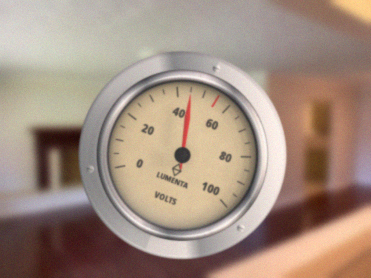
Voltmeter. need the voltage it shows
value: 45 V
